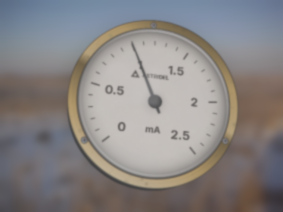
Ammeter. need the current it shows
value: 1 mA
